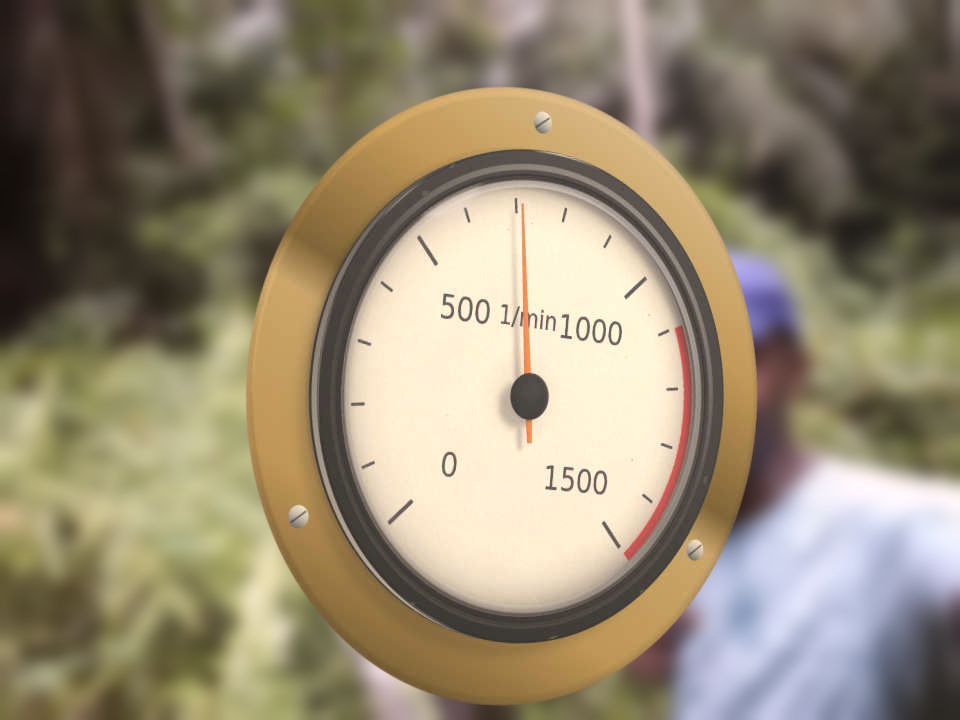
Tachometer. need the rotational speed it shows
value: 700 rpm
